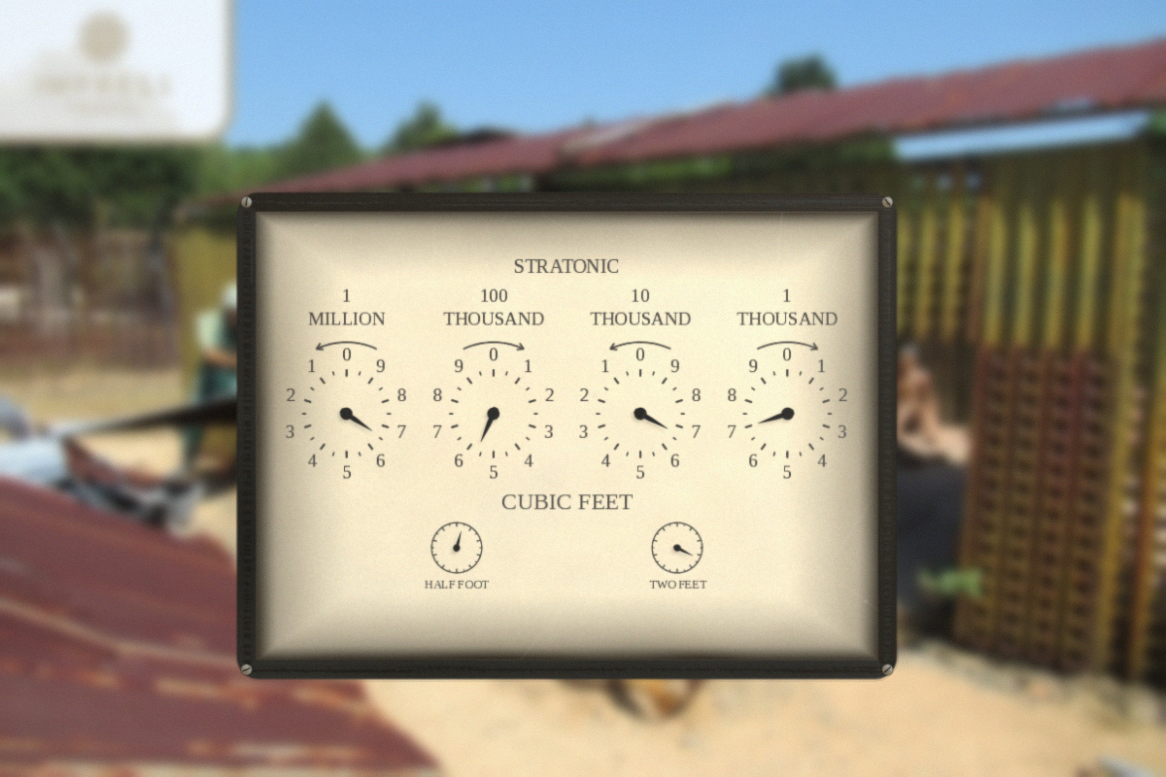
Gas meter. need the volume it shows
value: 656700 ft³
